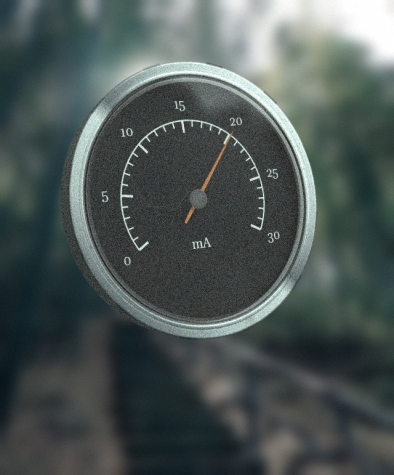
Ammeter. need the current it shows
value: 20 mA
